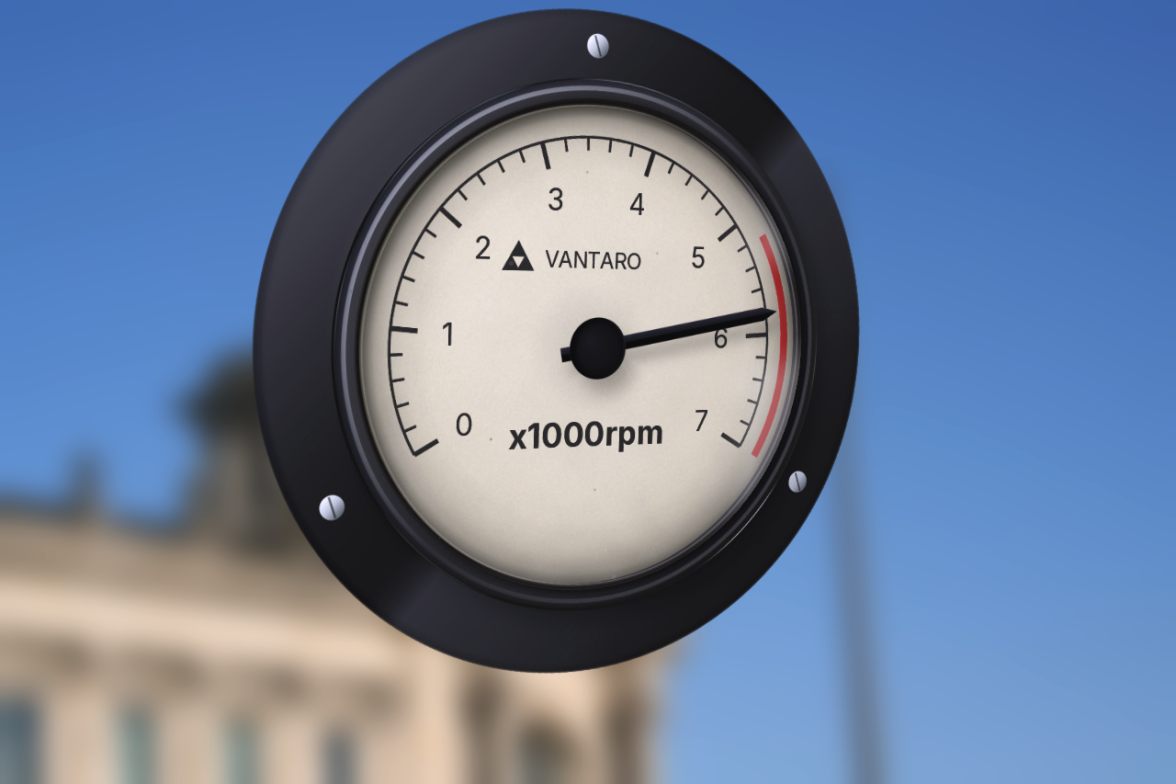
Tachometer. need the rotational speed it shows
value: 5800 rpm
